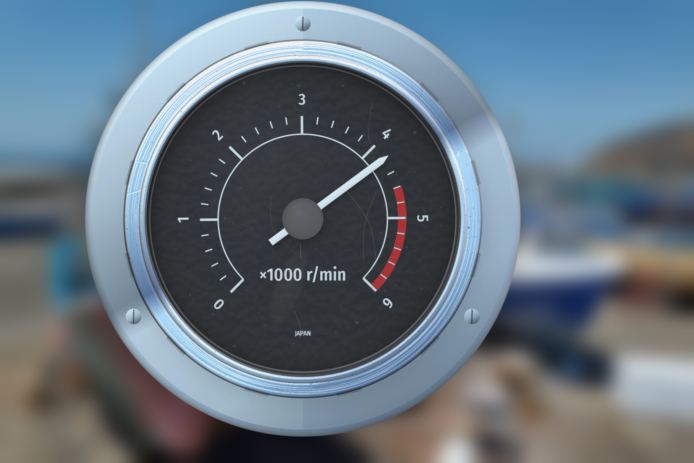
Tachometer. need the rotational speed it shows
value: 4200 rpm
